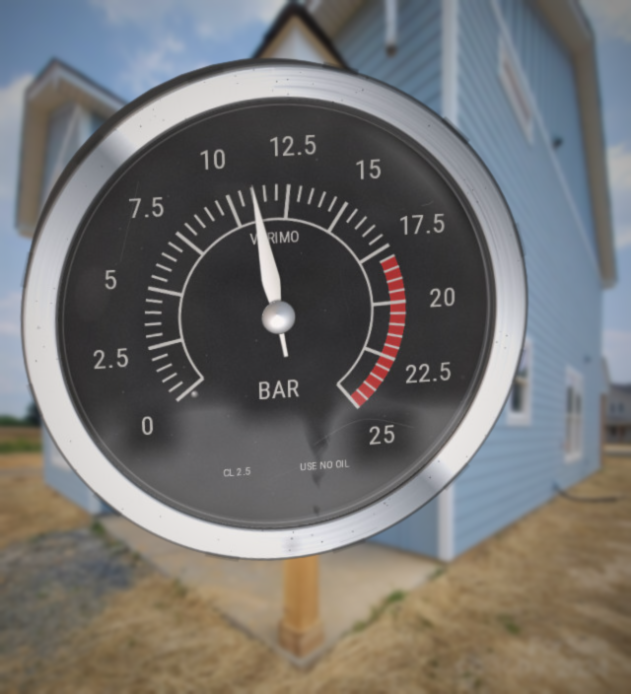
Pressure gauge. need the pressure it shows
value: 11 bar
